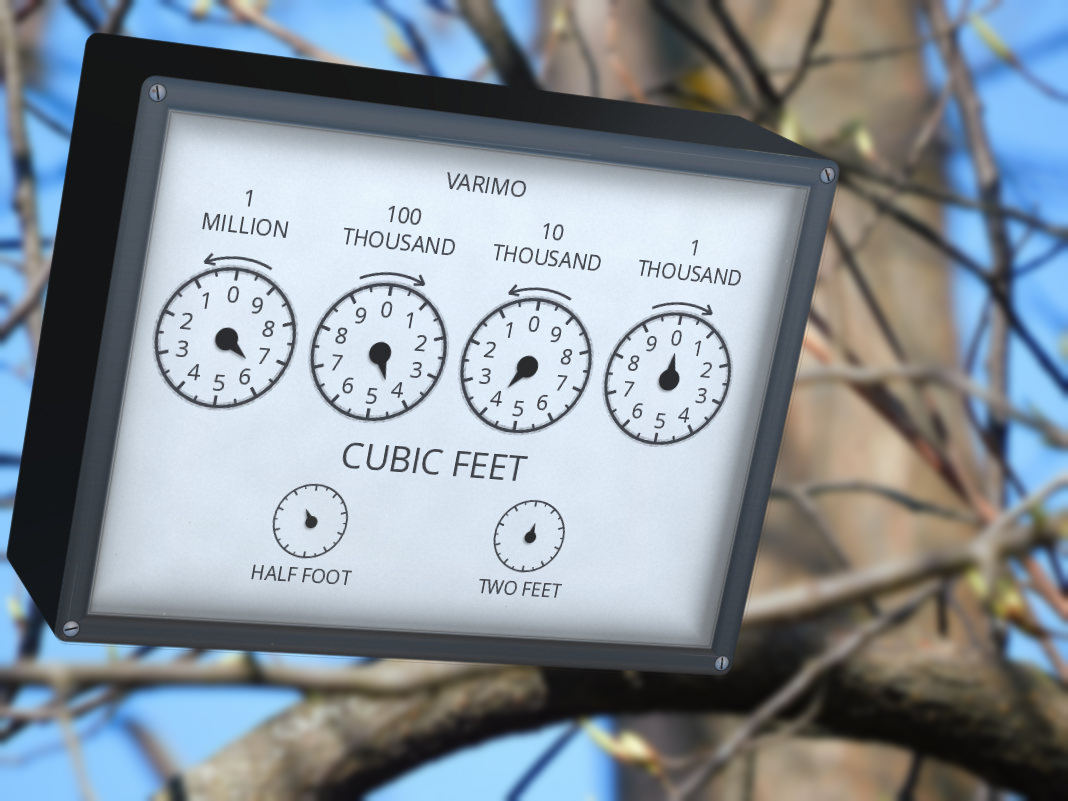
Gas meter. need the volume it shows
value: 644000 ft³
